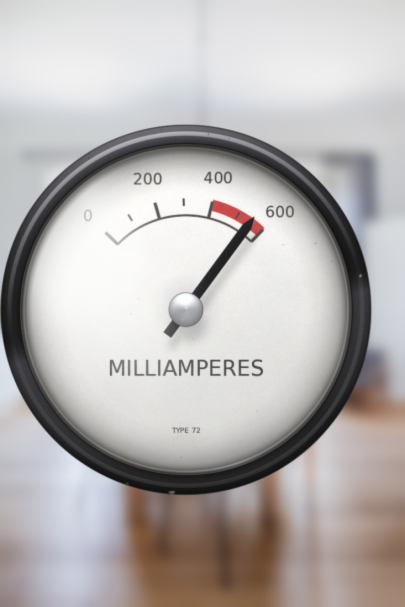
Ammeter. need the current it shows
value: 550 mA
